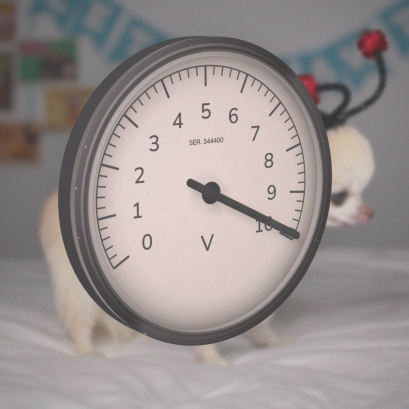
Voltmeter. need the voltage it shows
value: 9.9 V
